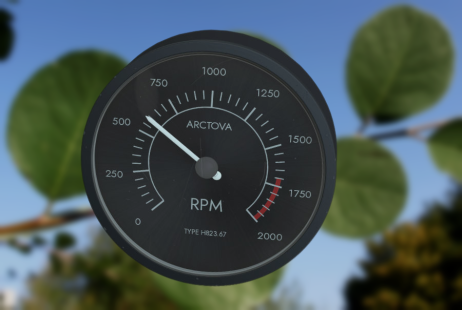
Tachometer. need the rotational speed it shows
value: 600 rpm
